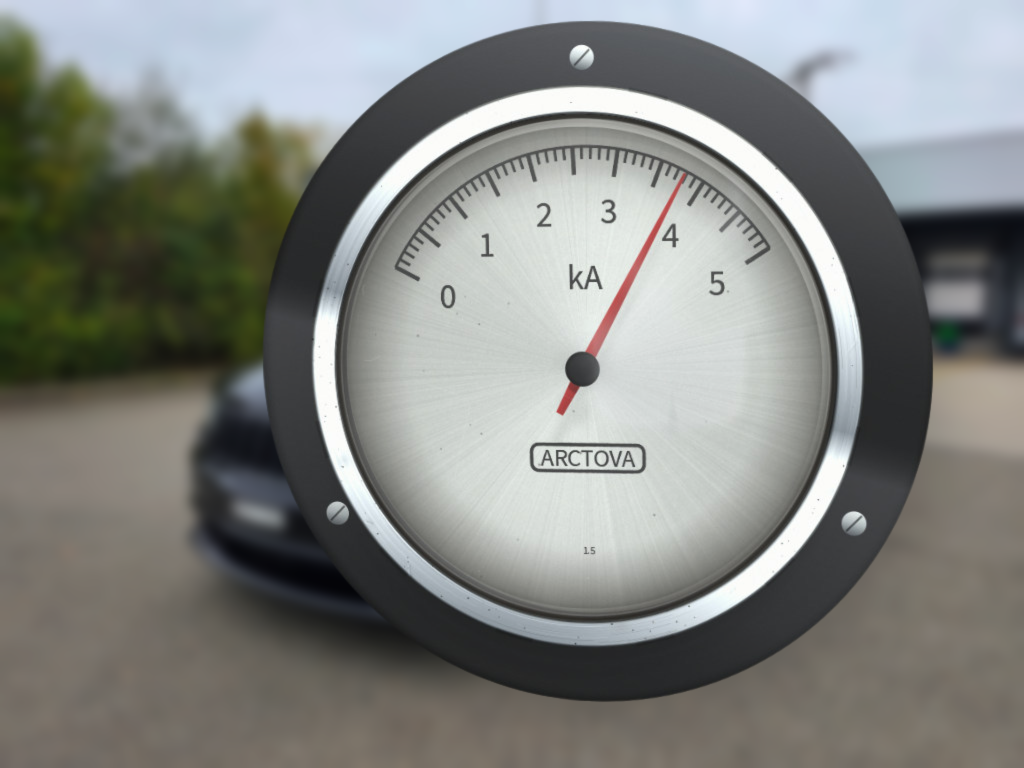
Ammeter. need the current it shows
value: 3.8 kA
